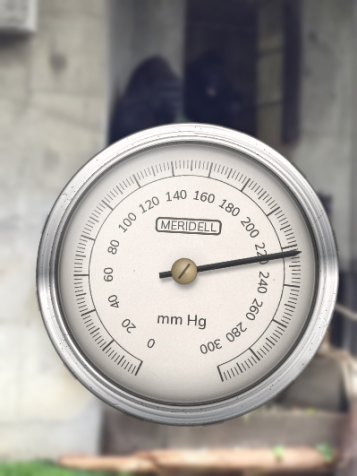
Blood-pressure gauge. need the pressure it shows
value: 224 mmHg
